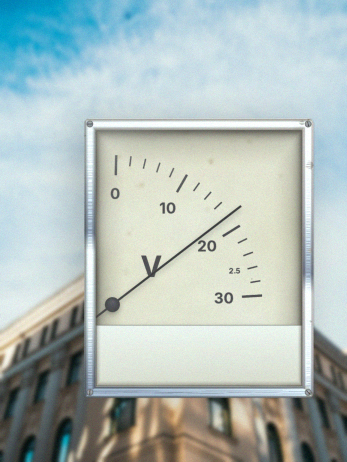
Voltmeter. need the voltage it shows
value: 18 V
